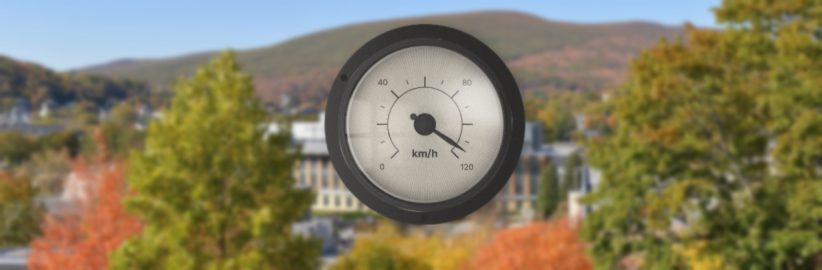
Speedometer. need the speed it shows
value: 115 km/h
